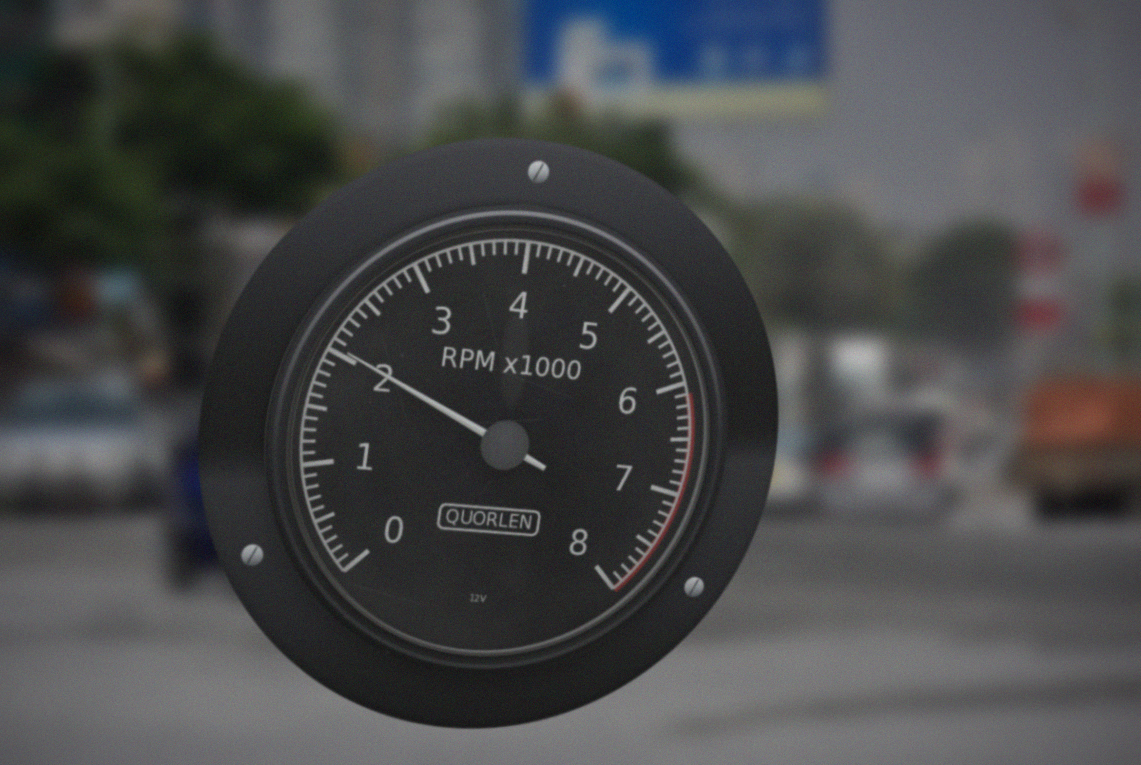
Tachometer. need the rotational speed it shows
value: 2050 rpm
